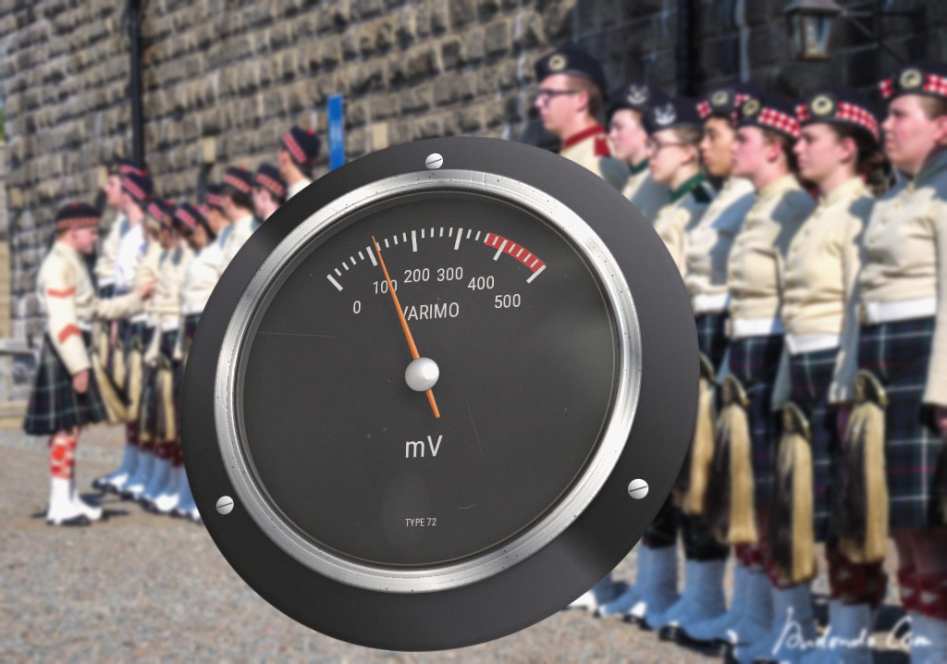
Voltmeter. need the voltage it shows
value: 120 mV
